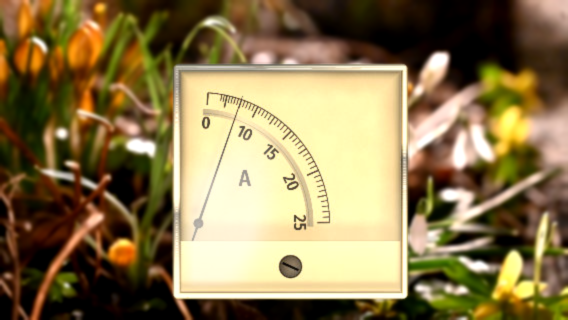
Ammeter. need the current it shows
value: 7.5 A
